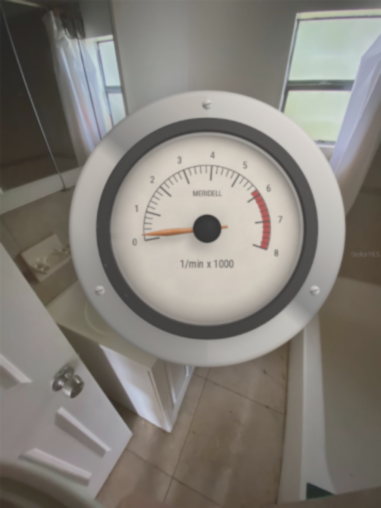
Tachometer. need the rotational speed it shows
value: 200 rpm
